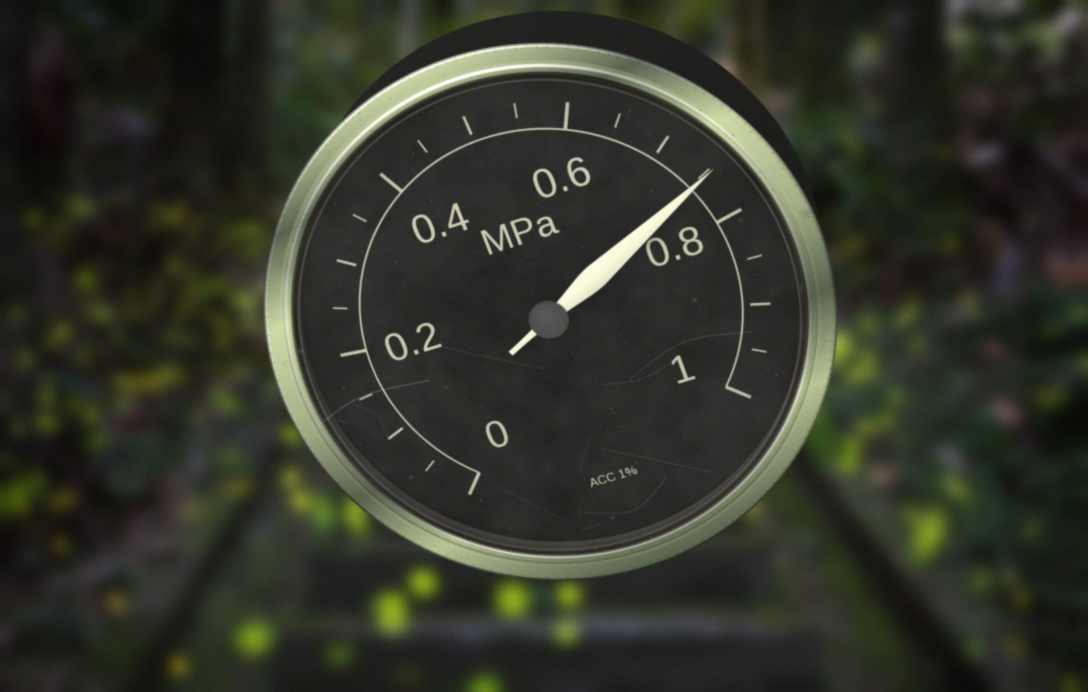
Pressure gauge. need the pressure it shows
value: 0.75 MPa
